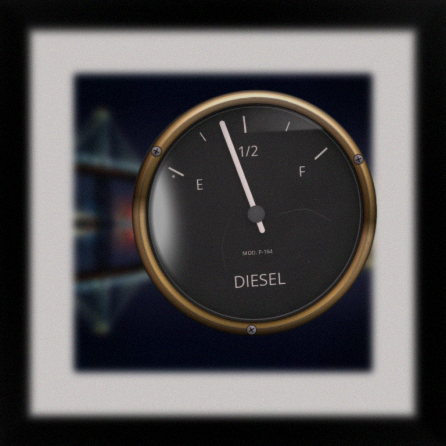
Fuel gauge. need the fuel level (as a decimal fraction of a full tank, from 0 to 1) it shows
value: 0.375
